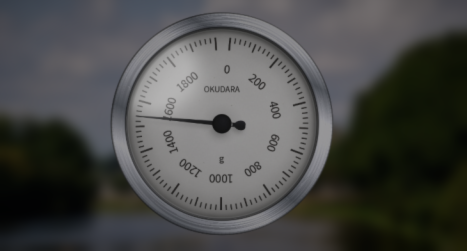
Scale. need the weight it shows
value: 1540 g
